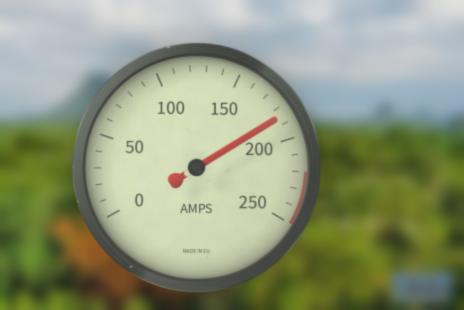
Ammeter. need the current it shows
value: 185 A
